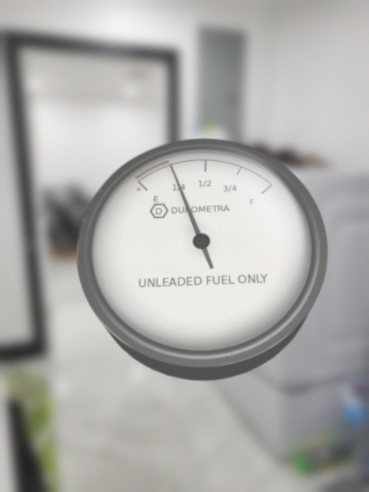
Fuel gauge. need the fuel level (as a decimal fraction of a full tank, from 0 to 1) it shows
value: 0.25
